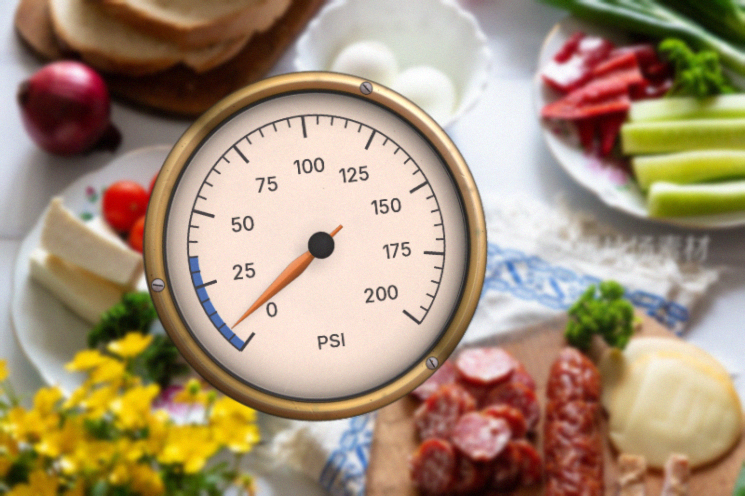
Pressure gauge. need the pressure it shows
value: 7.5 psi
